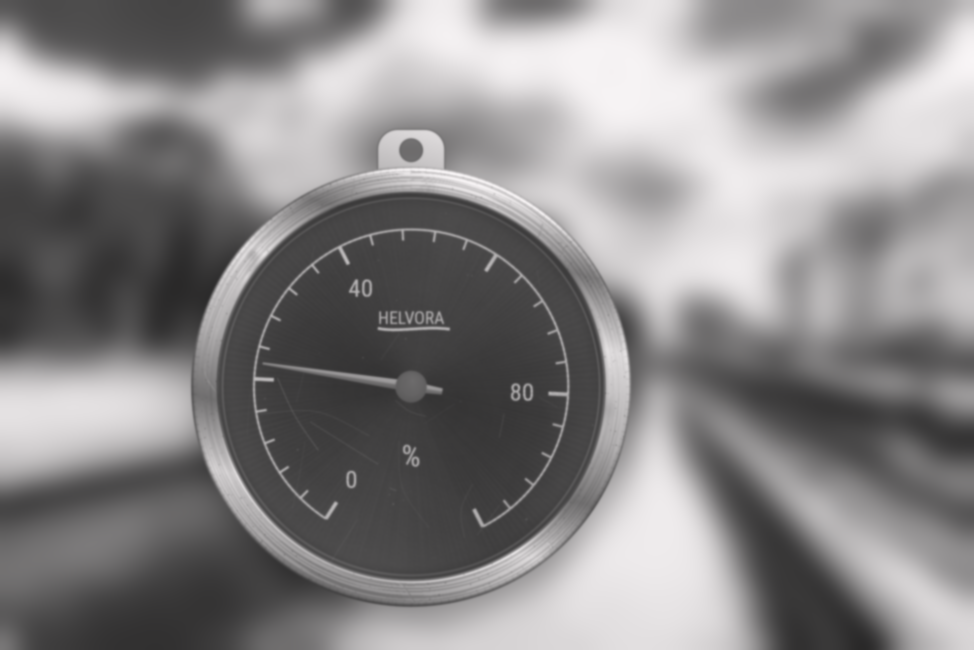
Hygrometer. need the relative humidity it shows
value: 22 %
